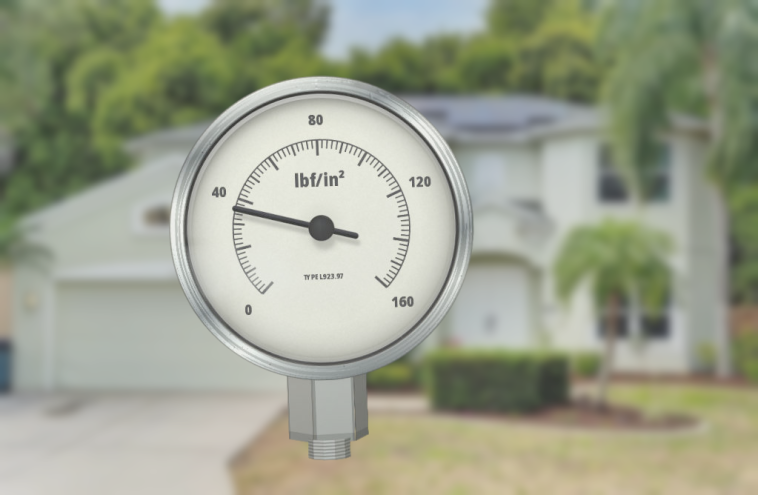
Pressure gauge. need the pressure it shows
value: 36 psi
